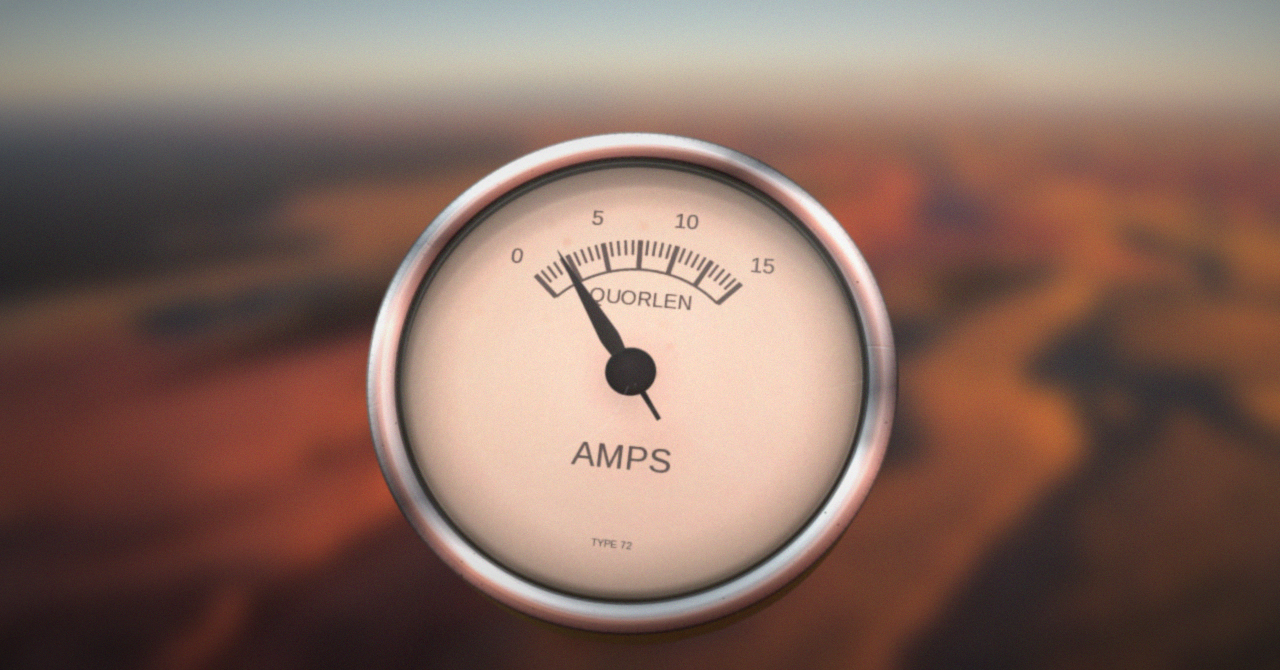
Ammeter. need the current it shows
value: 2 A
